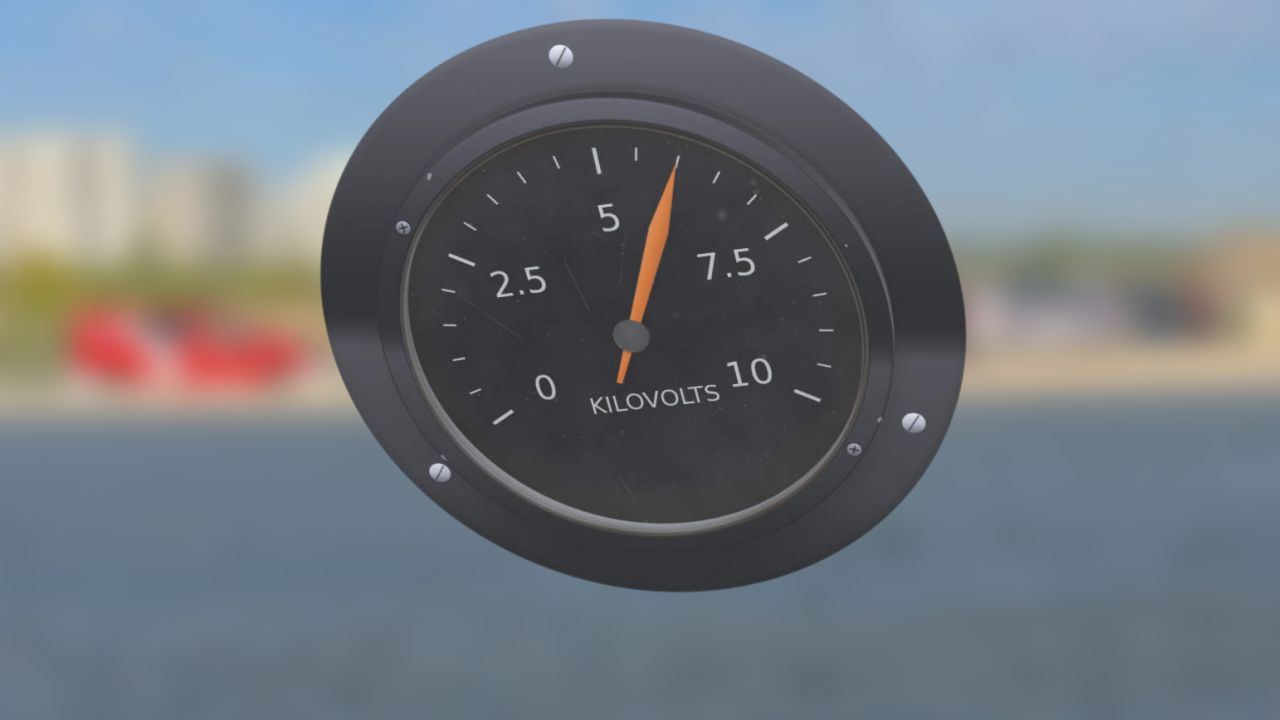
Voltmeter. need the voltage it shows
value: 6 kV
